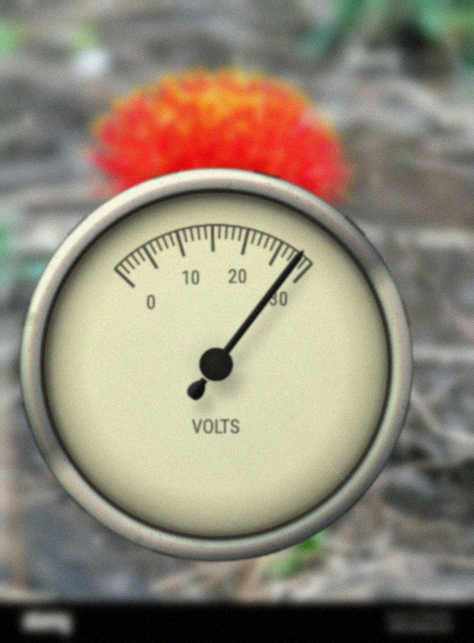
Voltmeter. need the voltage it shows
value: 28 V
